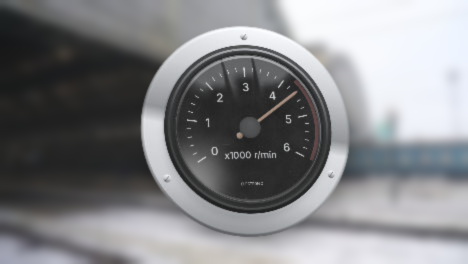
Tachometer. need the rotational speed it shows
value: 4400 rpm
